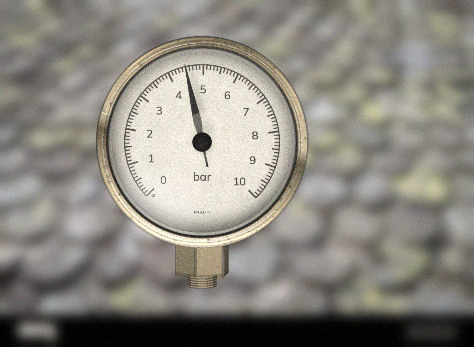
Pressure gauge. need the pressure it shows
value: 4.5 bar
